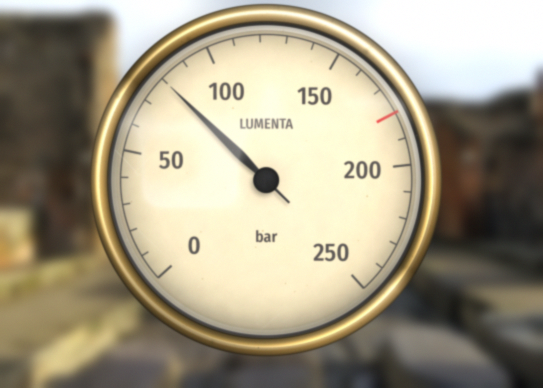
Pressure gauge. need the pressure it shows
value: 80 bar
